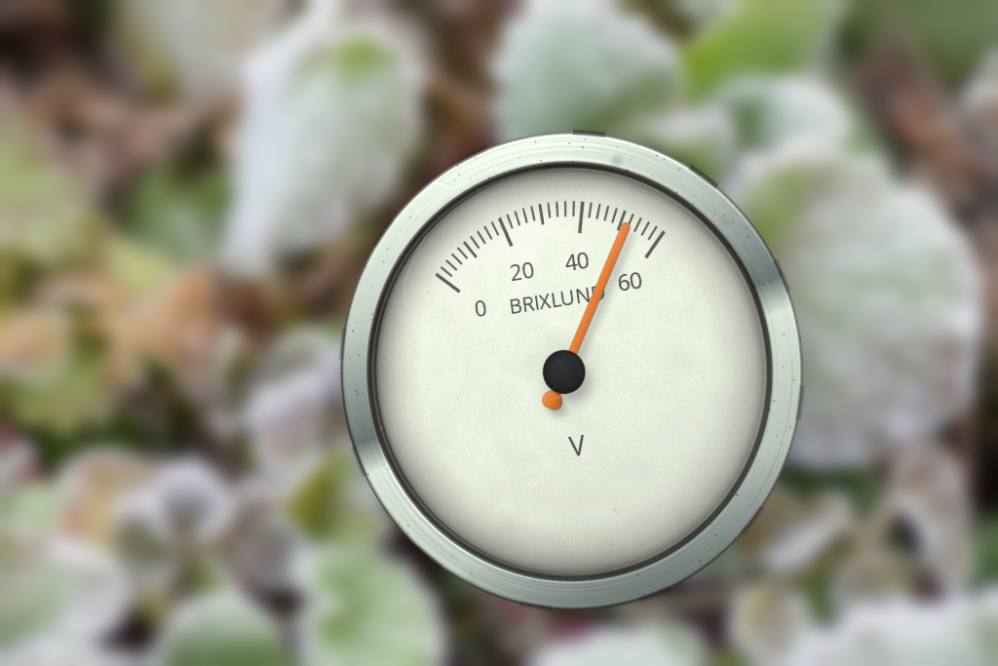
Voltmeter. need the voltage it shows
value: 52 V
